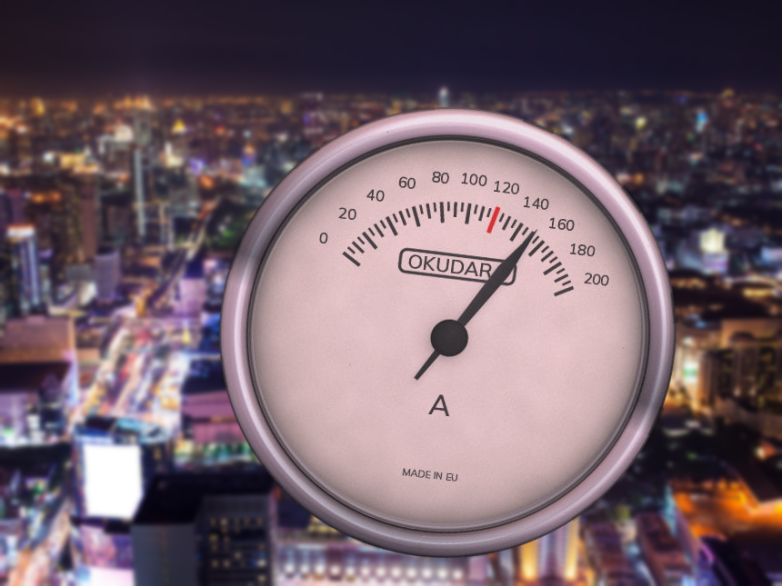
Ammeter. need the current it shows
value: 150 A
